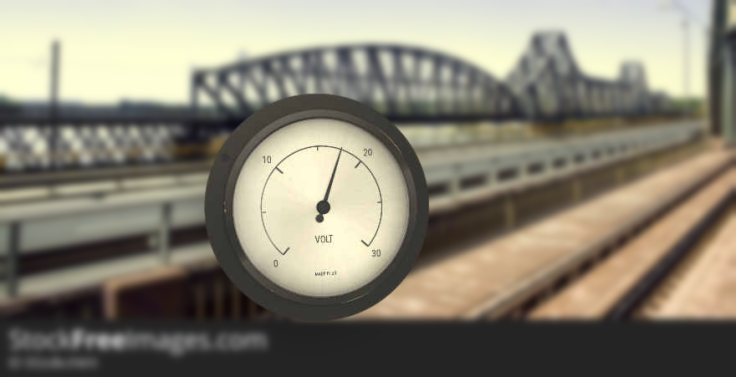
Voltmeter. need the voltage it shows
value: 17.5 V
